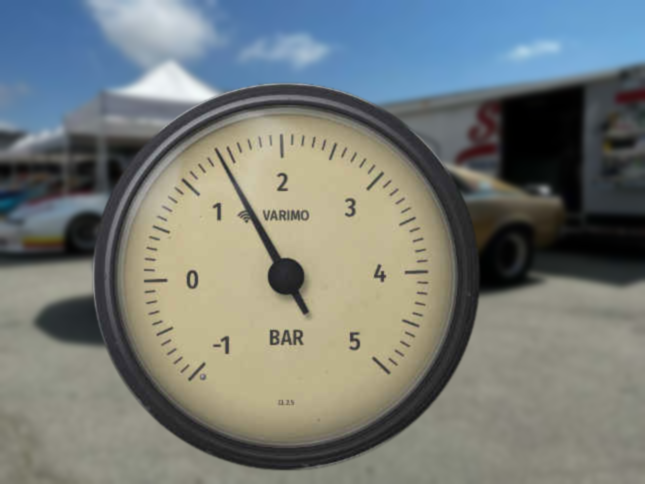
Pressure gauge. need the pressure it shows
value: 1.4 bar
